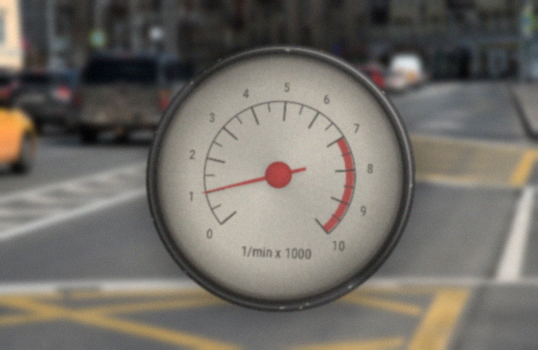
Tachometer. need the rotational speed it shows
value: 1000 rpm
